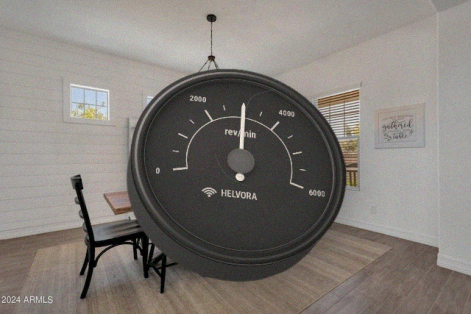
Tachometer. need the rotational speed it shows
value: 3000 rpm
